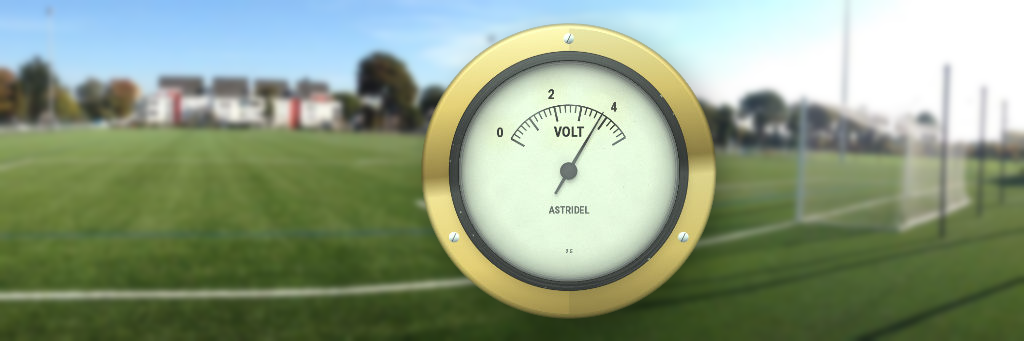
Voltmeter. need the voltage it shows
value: 3.8 V
